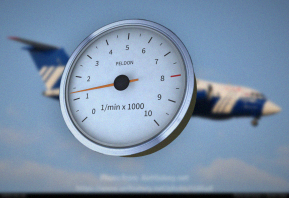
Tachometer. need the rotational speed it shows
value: 1250 rpm
